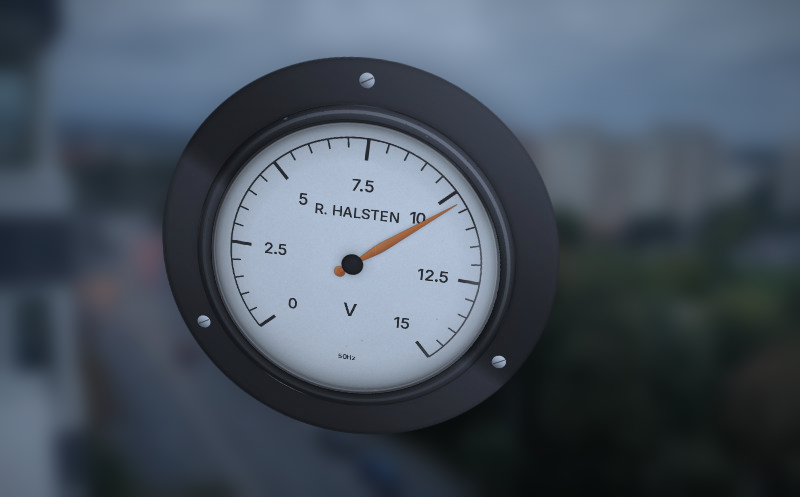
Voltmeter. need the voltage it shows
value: 10.25 V
